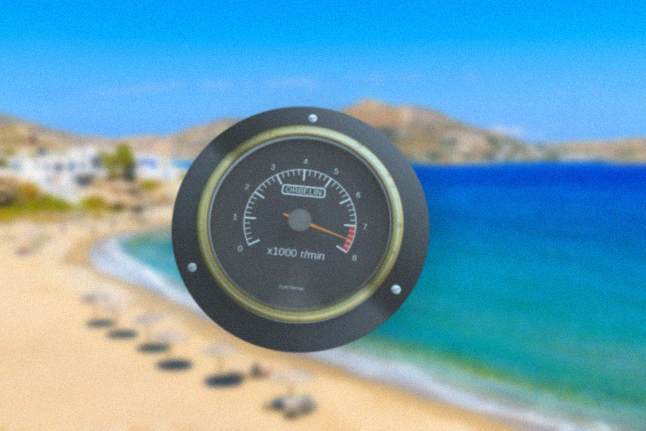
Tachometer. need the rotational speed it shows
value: 7600 rpm
